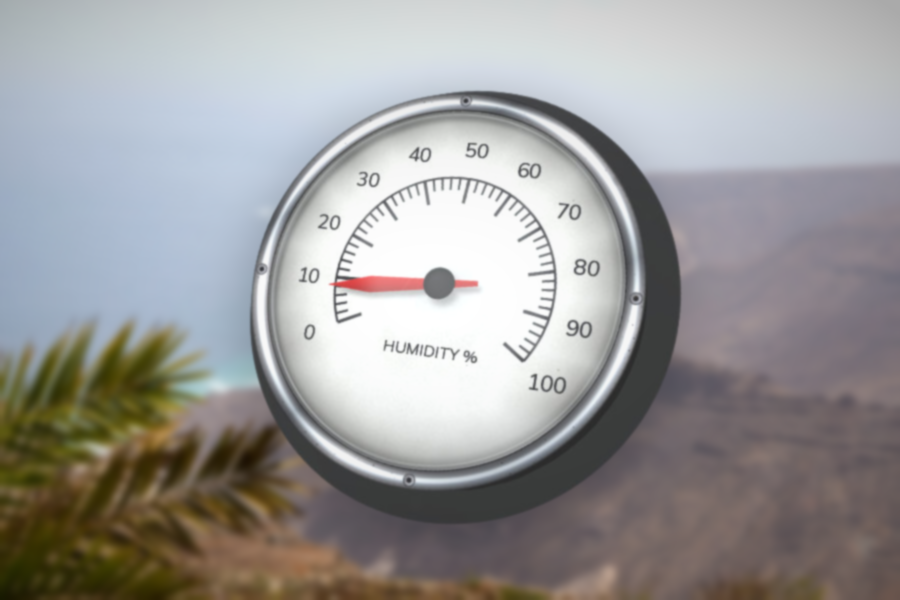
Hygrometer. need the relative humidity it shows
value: 8 %
